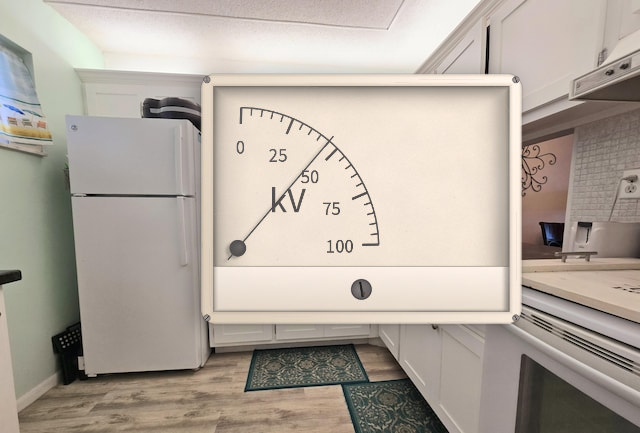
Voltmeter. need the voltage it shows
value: 45 kV
